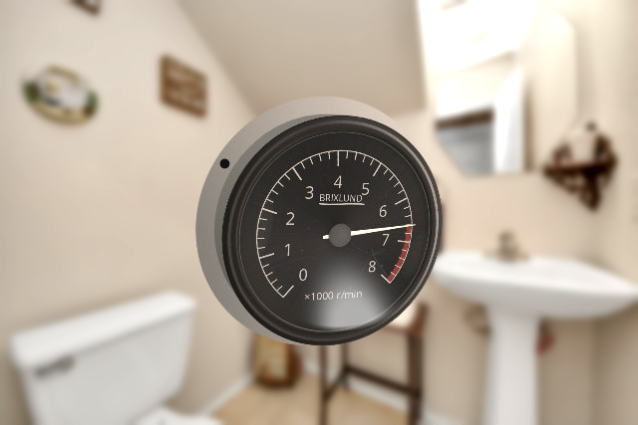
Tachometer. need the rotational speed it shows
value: 6600 rpm
